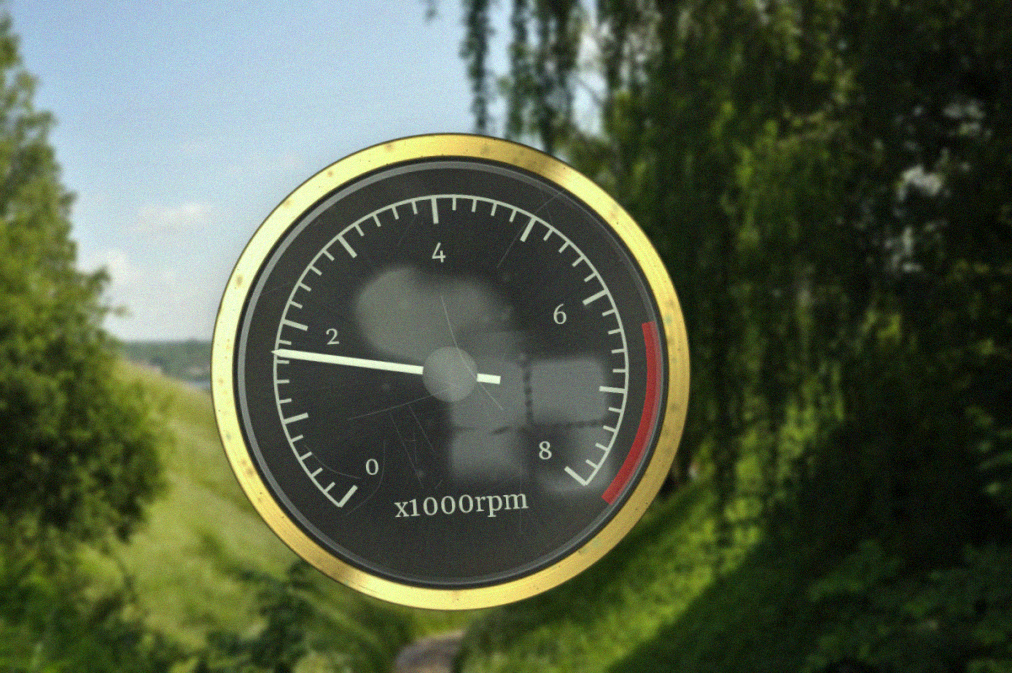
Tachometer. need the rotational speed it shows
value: 1700 rpm
